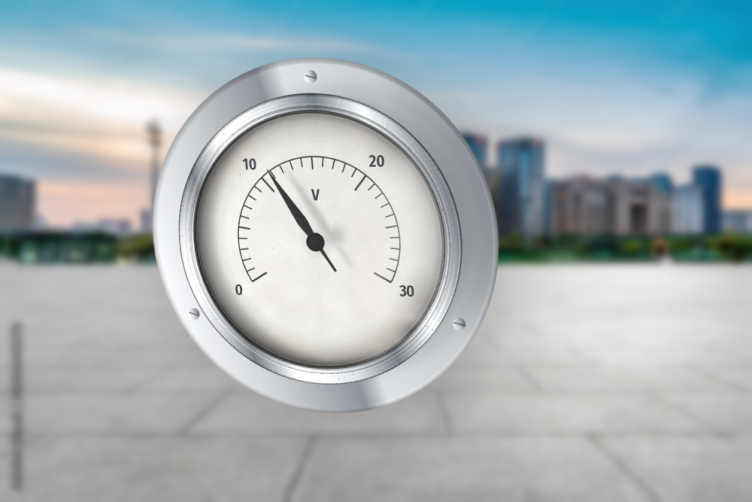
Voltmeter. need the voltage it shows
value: 11 V
